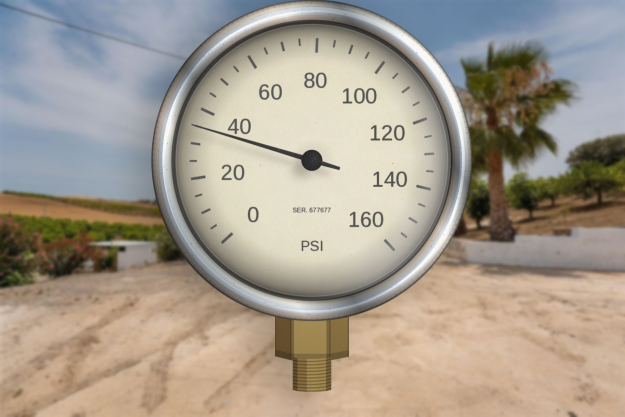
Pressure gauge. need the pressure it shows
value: 35 psi
